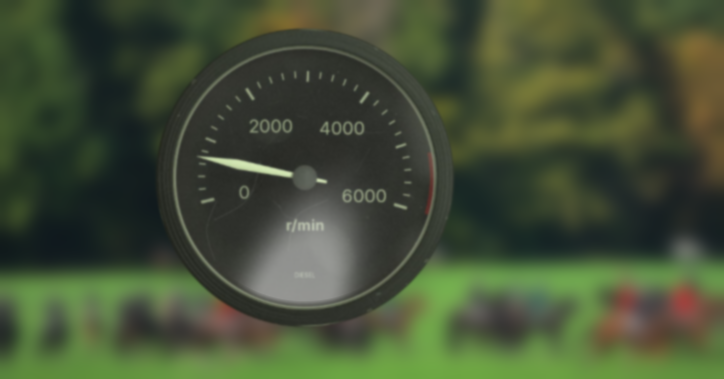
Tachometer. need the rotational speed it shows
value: 700 rpm
